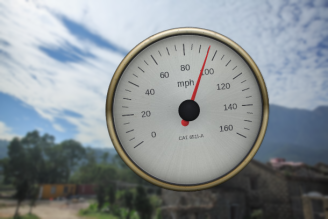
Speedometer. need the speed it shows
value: 95 mph
